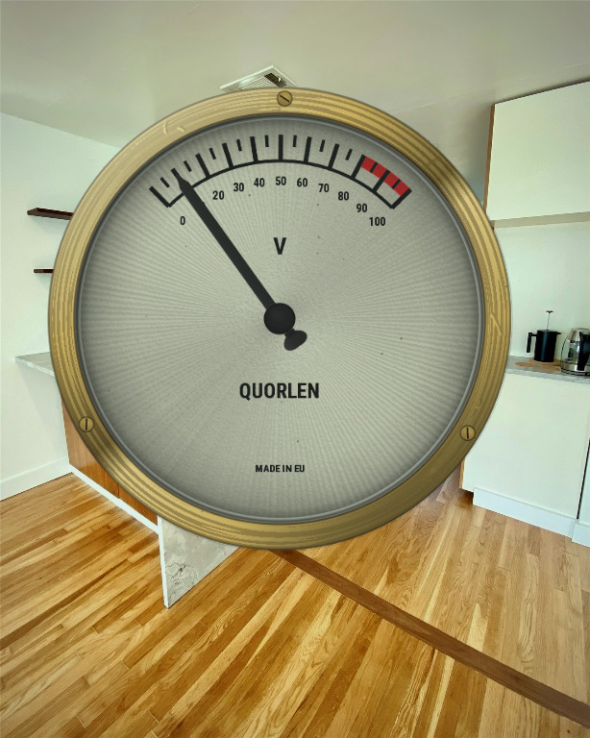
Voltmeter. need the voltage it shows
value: 10 V
